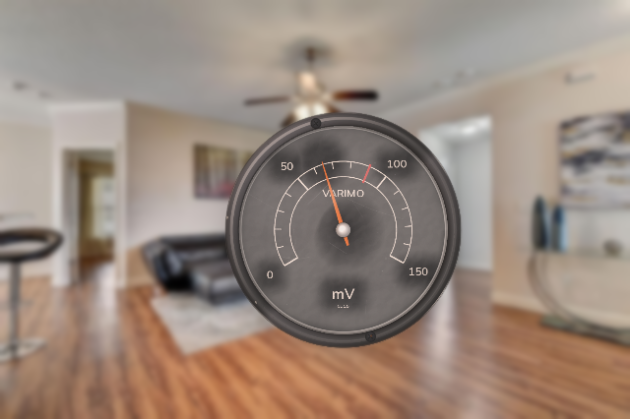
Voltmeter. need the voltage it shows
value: 65 mV
